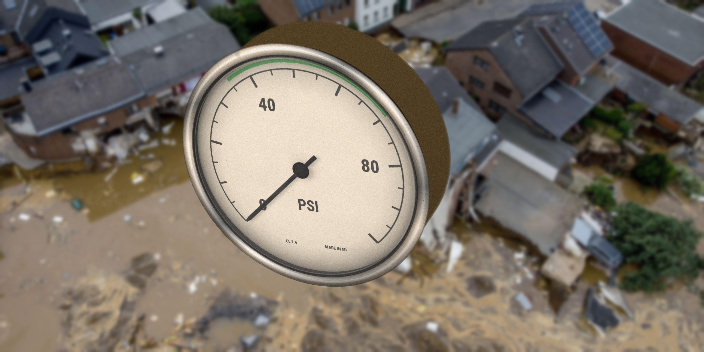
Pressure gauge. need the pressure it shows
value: 0 psi
